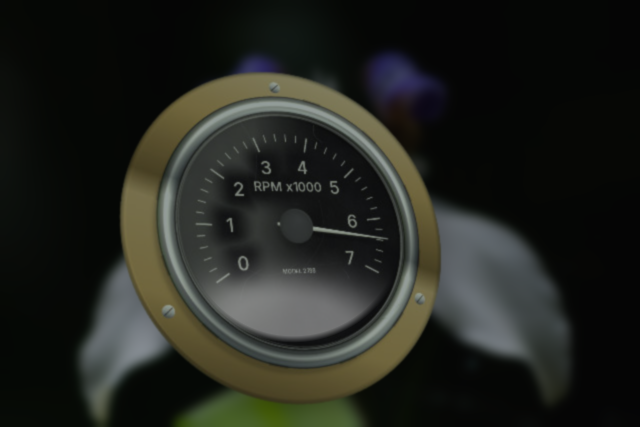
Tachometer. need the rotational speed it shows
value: 6400 rpm
